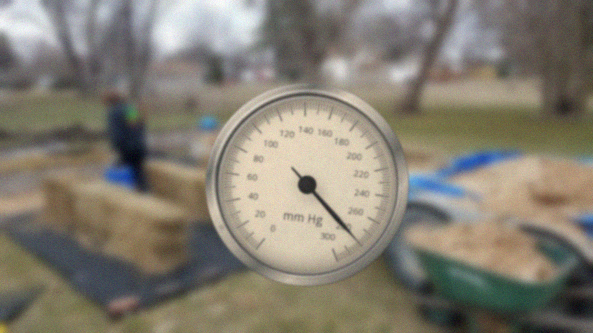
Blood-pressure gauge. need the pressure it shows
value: 280 mmHg
